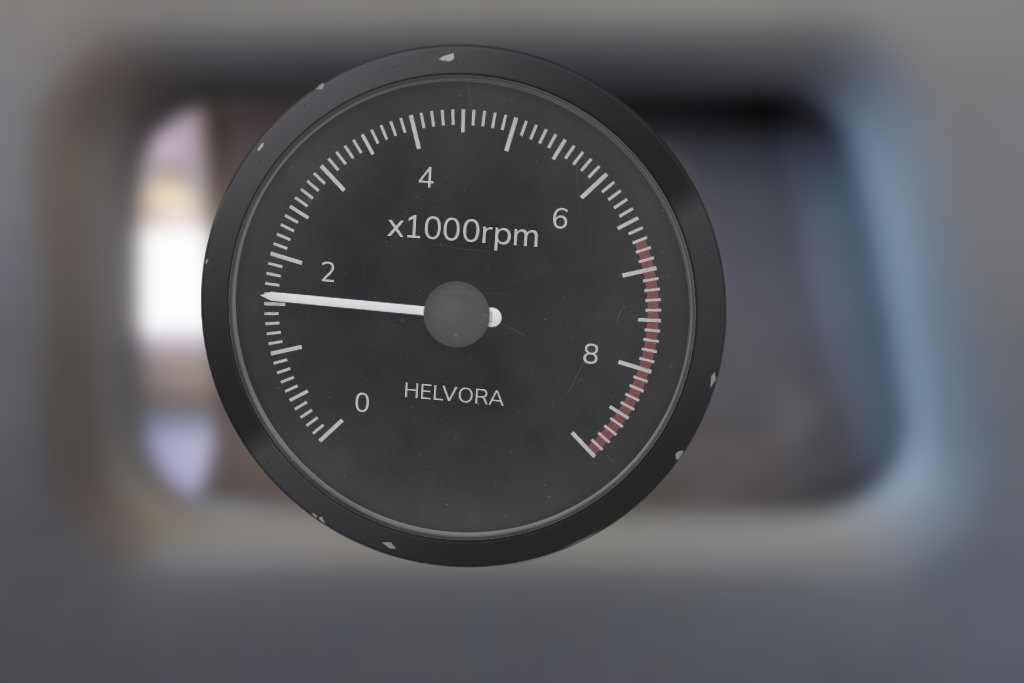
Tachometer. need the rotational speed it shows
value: 1600 rpm
